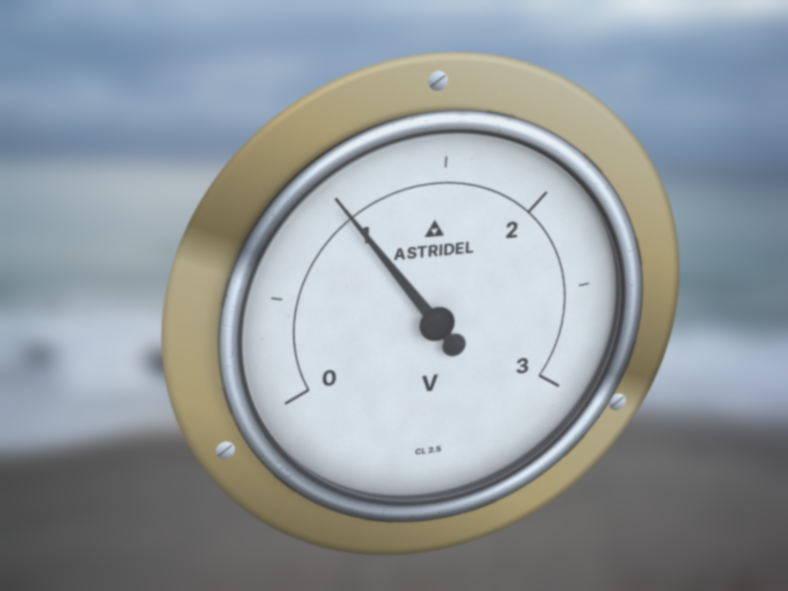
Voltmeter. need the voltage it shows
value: 1 V
